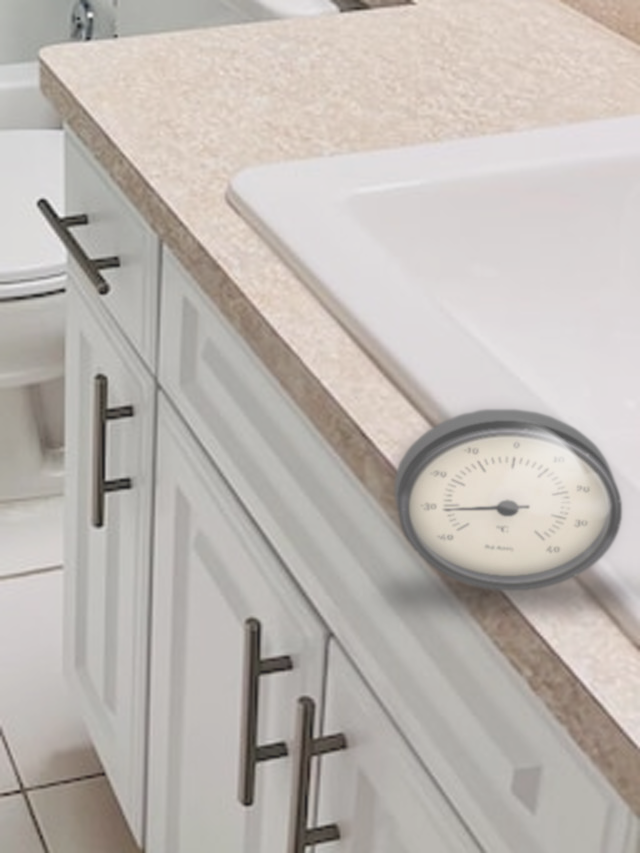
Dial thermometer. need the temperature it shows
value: -30 °C
